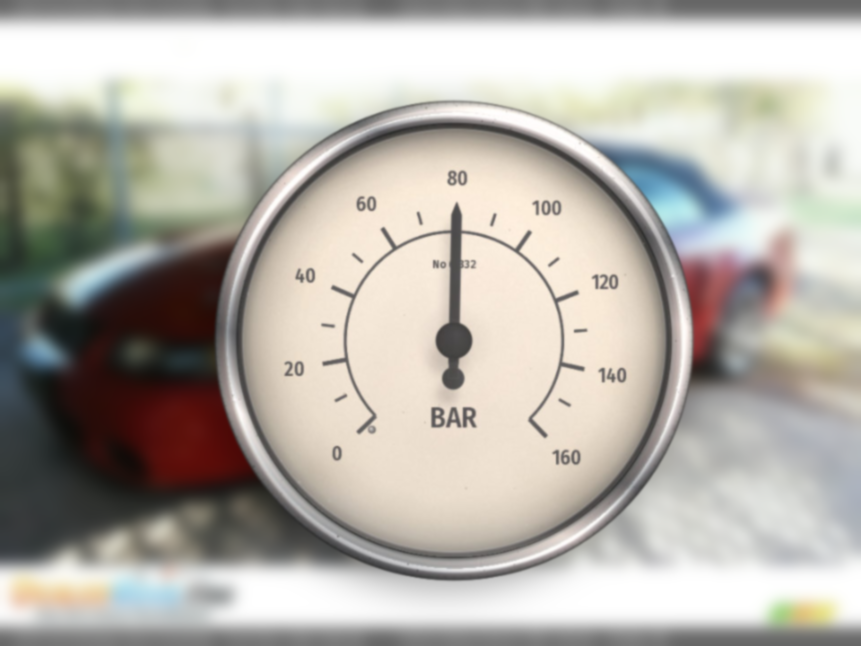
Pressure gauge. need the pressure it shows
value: 80 bar
